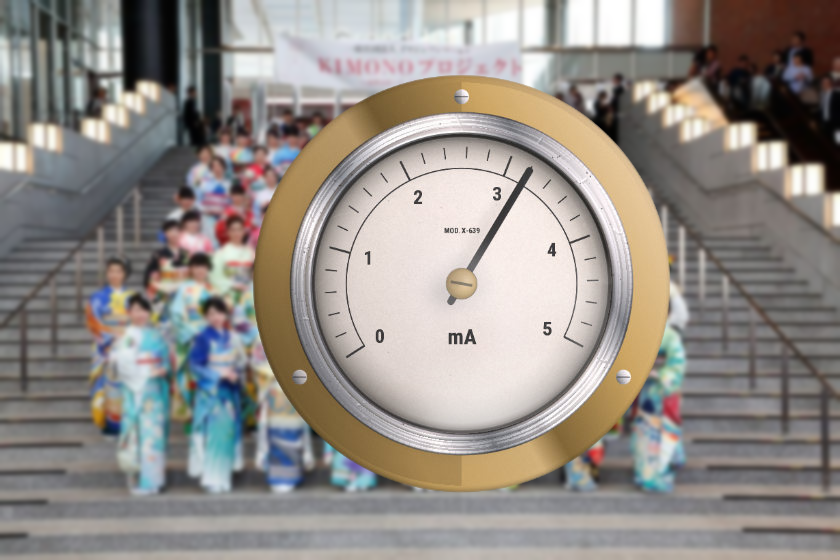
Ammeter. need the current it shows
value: 3.2 mA
